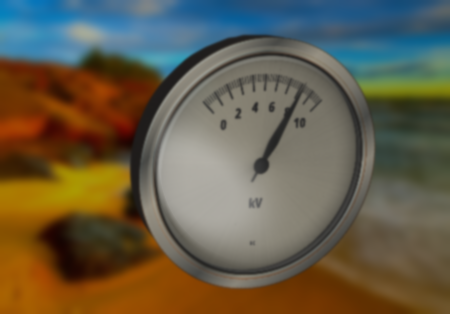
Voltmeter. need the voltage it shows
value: 8 kV
